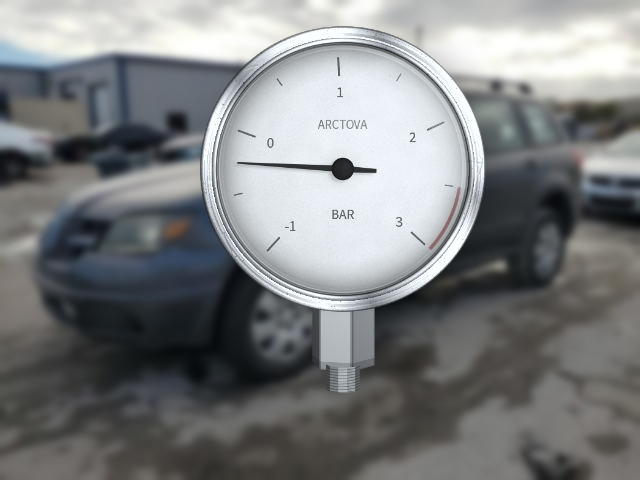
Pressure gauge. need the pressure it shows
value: -0.25 bar
